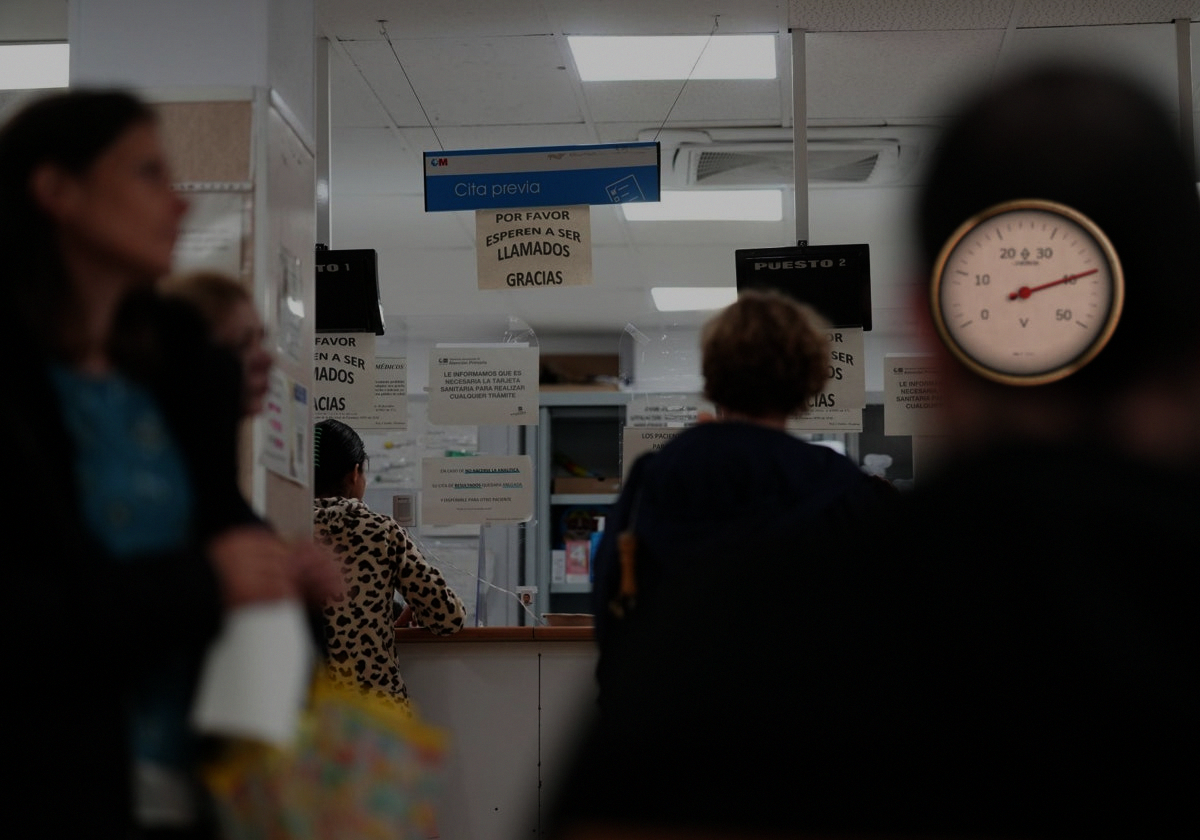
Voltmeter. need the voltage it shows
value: 40 V
